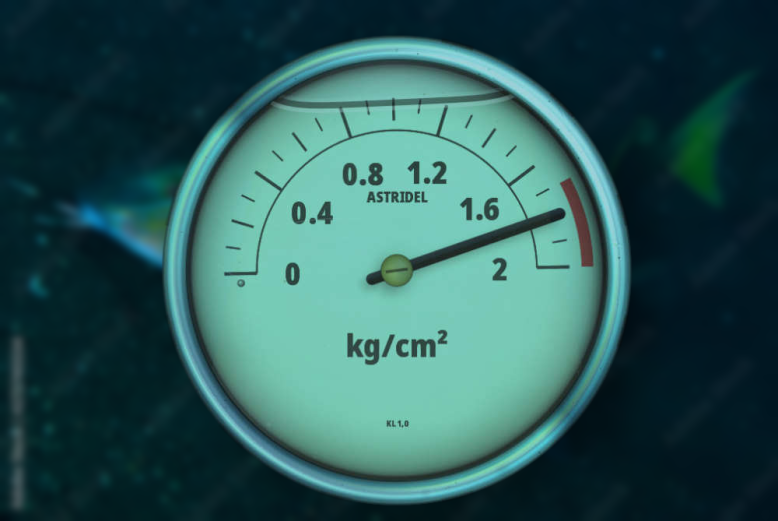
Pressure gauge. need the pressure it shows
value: 1.8 kg/cm²
